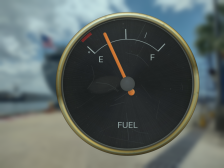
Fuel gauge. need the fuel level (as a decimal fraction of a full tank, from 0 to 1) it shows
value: 0.25
